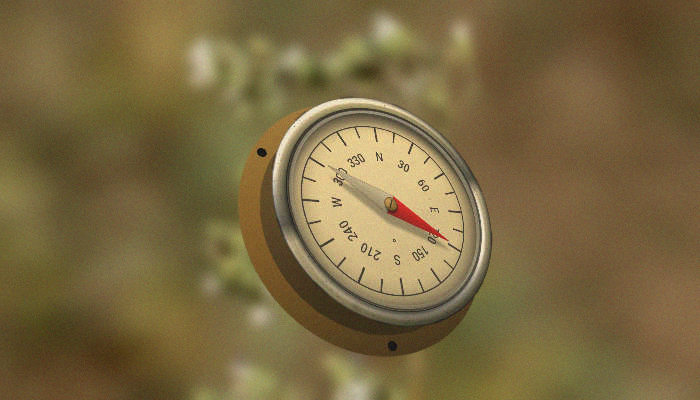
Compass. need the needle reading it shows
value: 120 °
